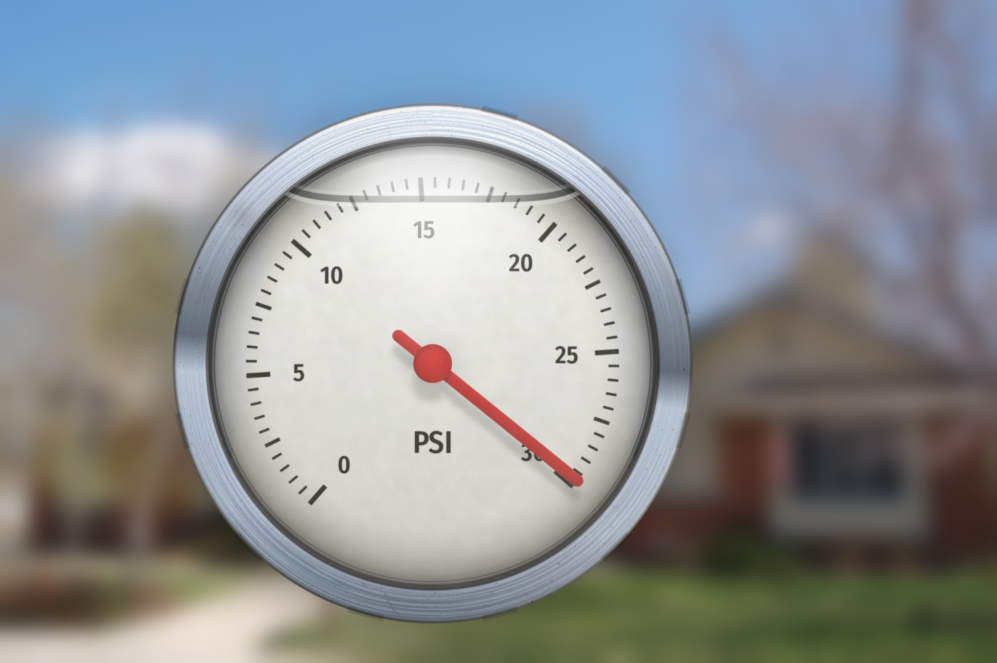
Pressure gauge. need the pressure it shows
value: 29.75 psi
